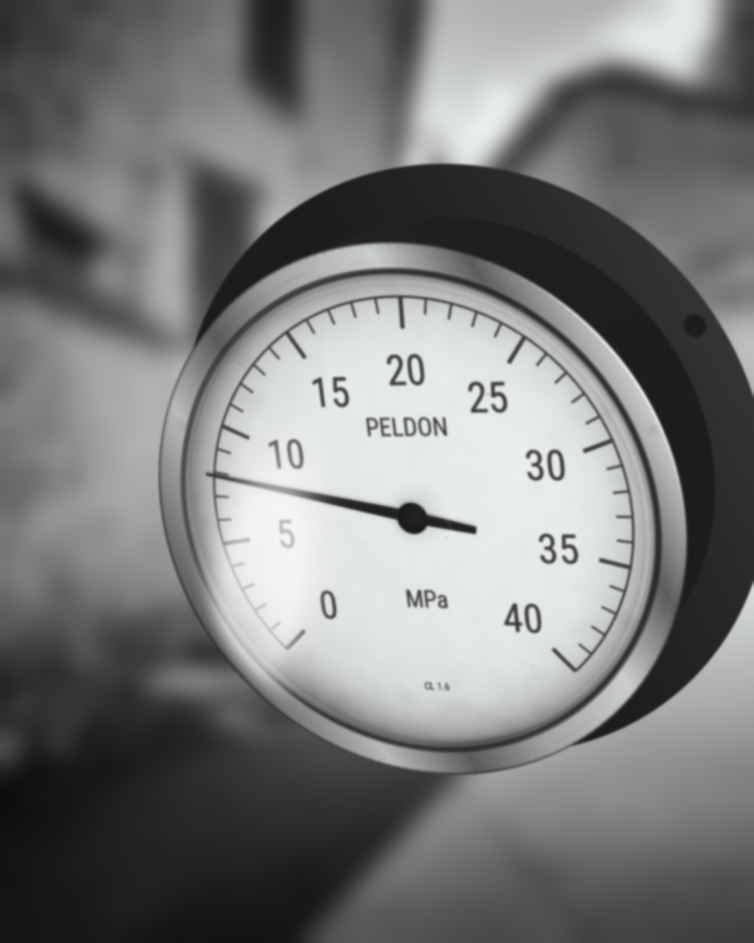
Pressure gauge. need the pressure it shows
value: 8 MPa
